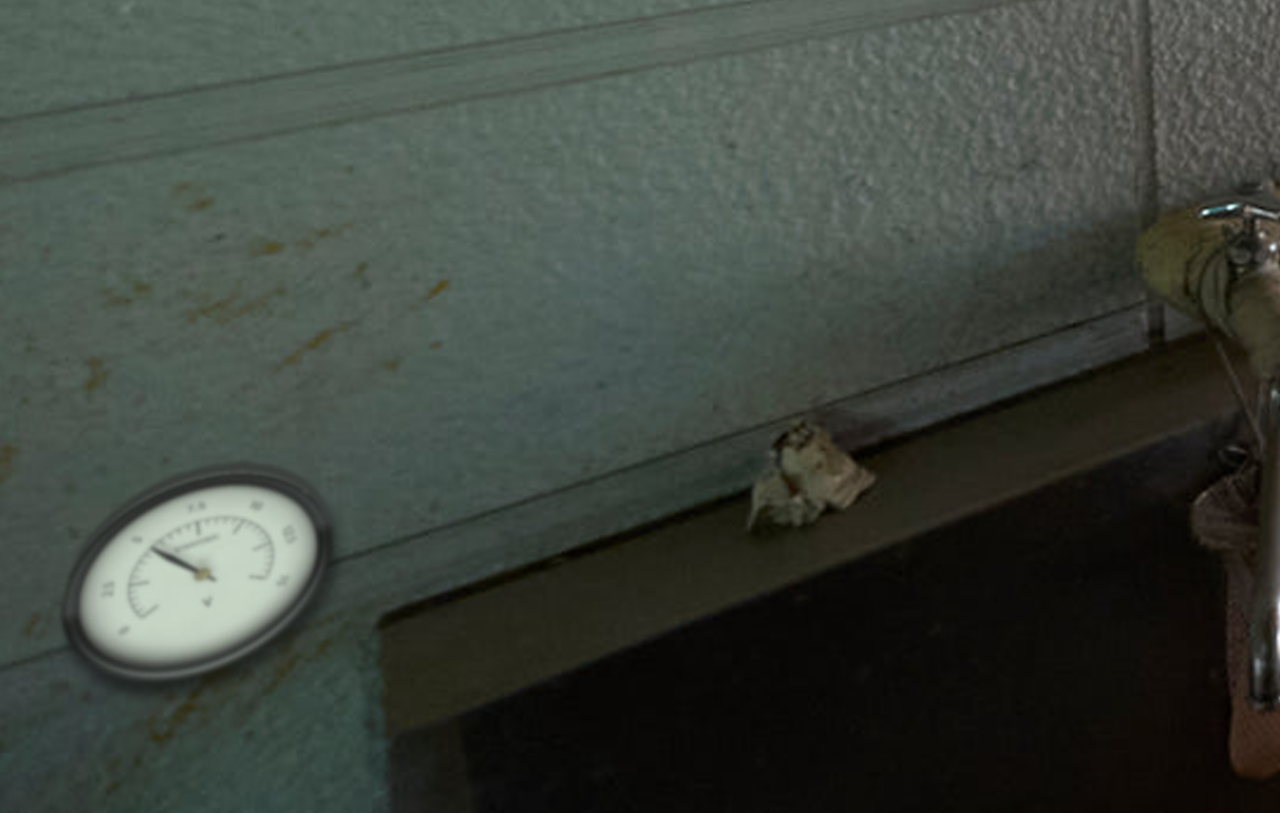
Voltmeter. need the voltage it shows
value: 5 V
